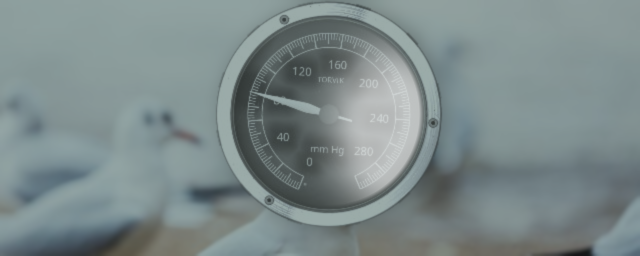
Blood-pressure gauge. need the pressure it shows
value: 80 mmHg
